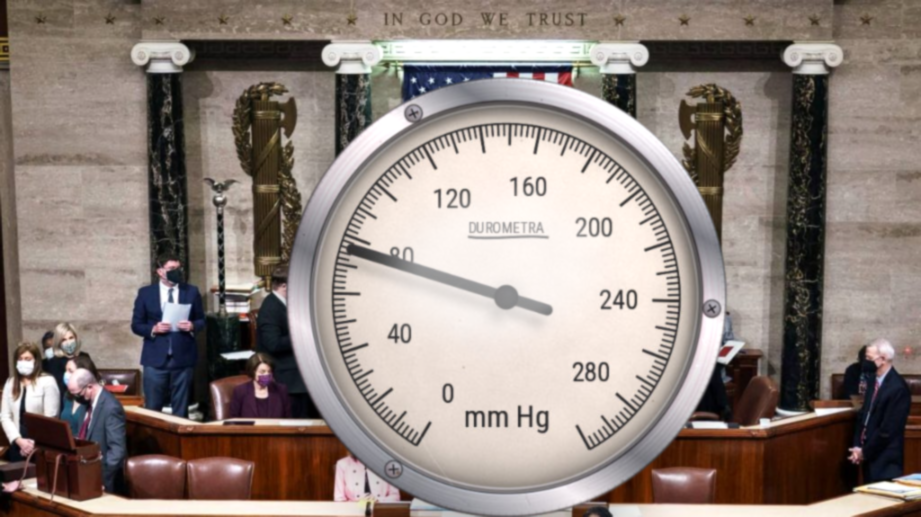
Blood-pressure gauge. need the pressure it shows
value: 76 mmHg
